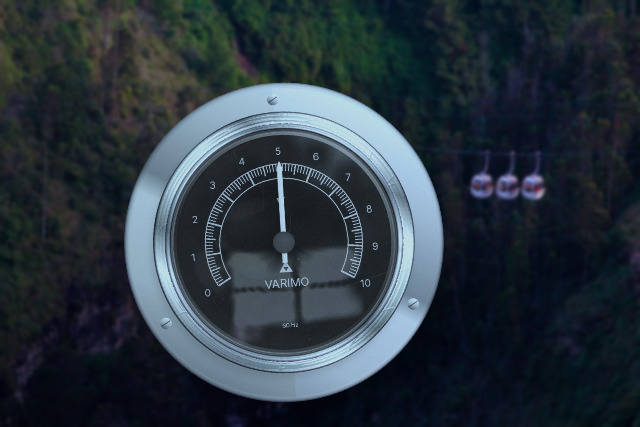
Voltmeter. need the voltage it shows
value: 5 V
